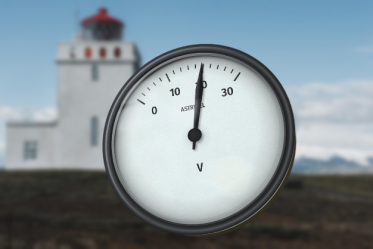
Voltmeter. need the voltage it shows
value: 20 V
